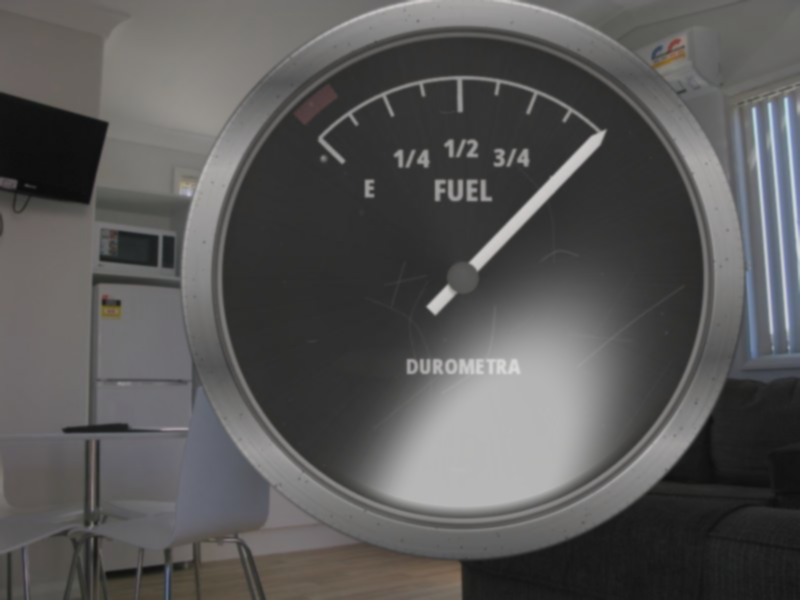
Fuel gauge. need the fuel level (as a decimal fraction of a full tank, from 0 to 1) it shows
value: 1
